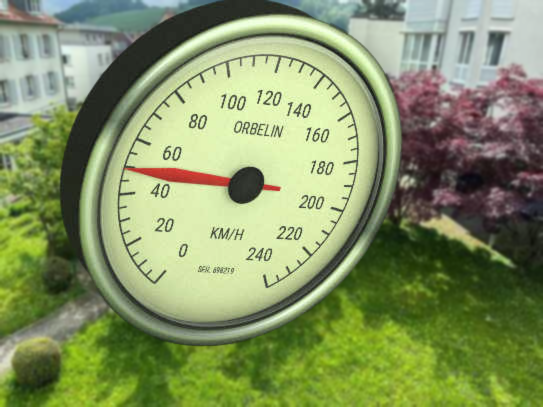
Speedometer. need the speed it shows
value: 50 km/h
